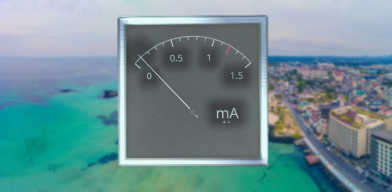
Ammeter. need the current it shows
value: 0.1 mA
